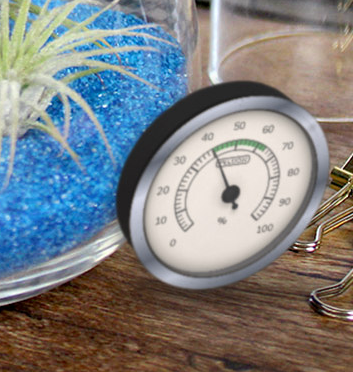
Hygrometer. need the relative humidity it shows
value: 40 %
